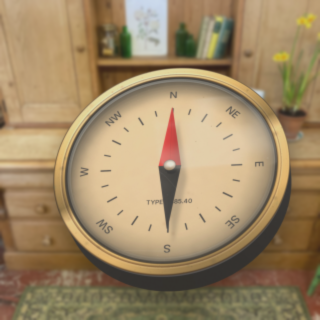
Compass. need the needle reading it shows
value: 0 °
